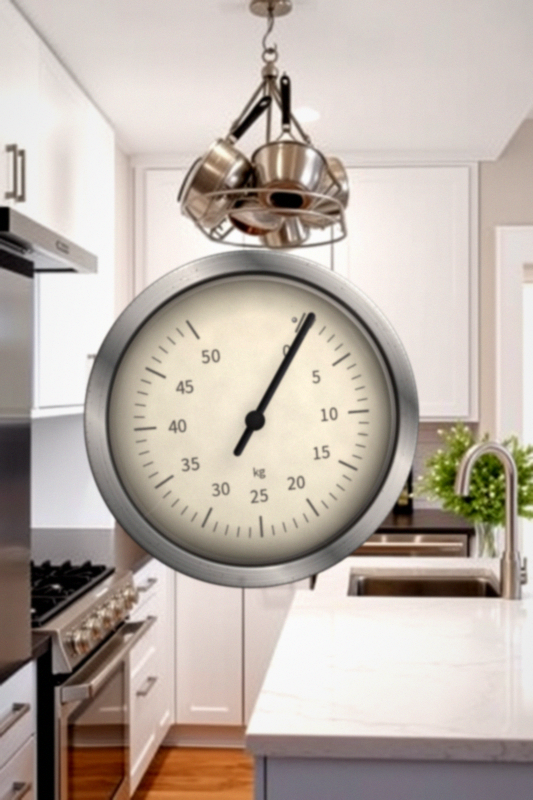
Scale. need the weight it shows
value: 0.5 kg
